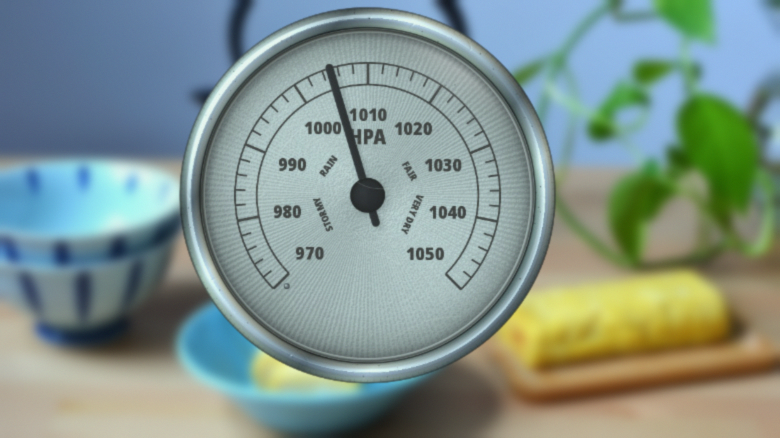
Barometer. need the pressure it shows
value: 1005 hPa
